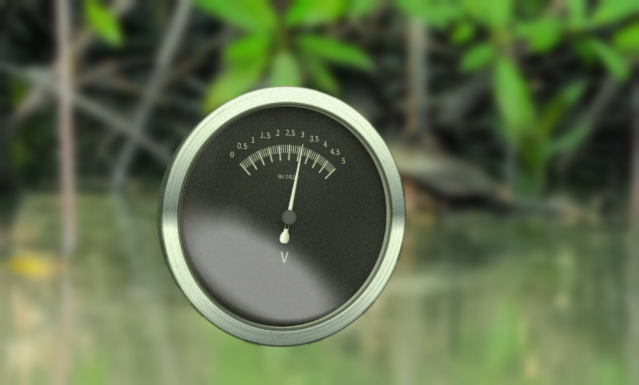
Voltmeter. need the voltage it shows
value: 3 V
